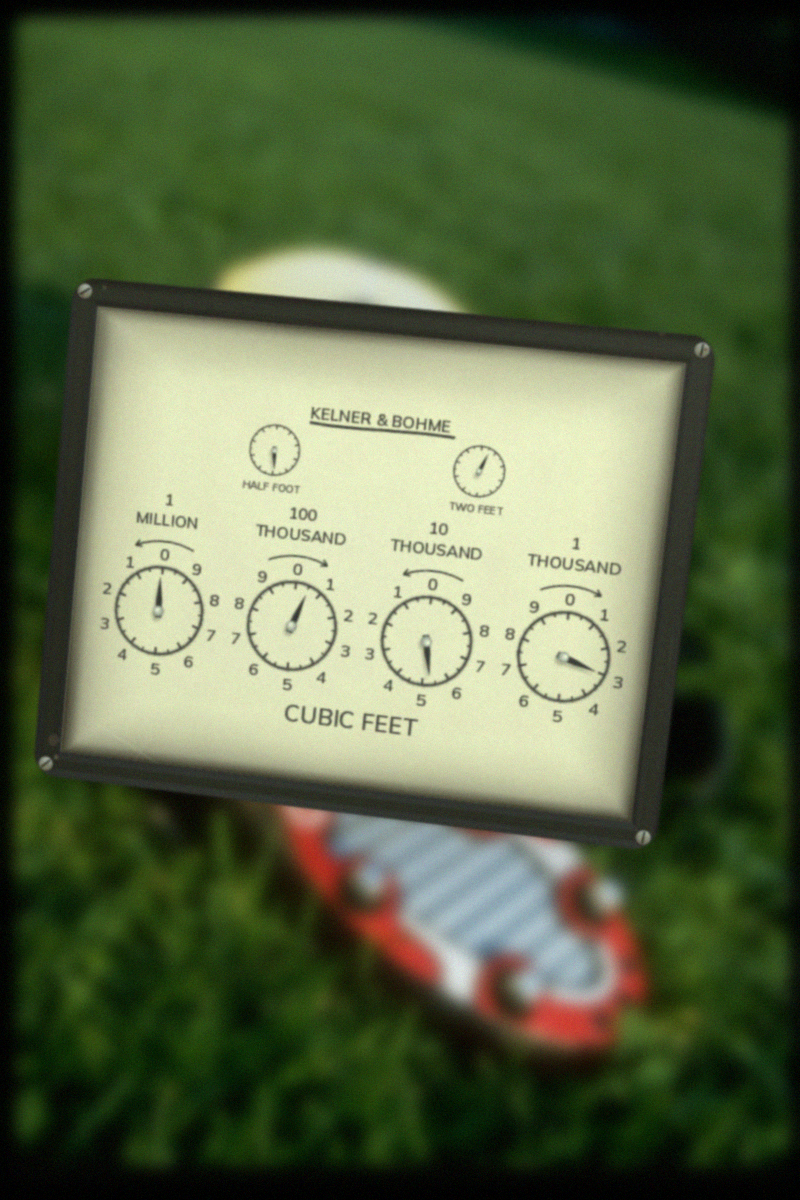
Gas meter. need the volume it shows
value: 5300 ft³
